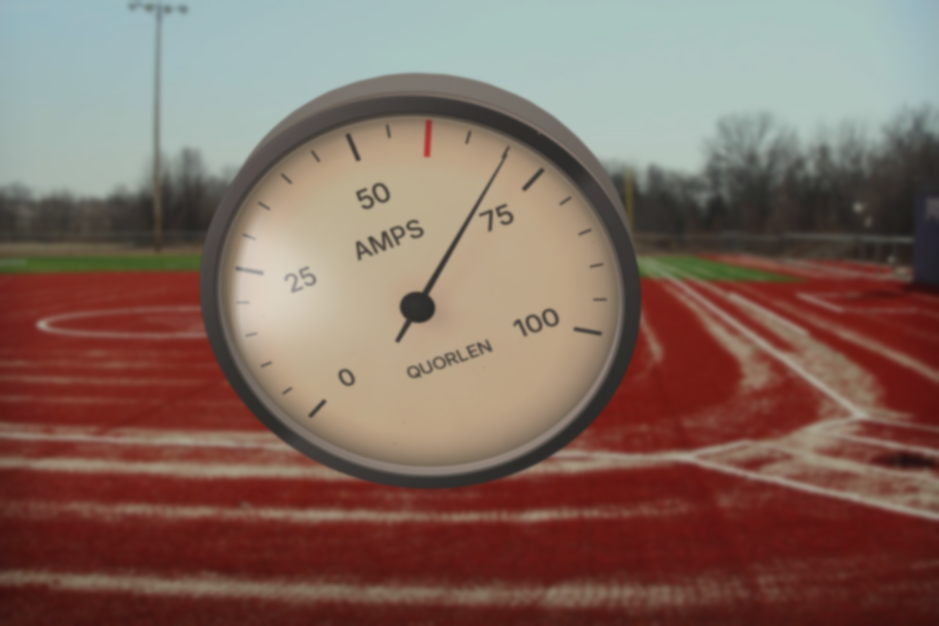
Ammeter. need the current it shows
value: 70 A
